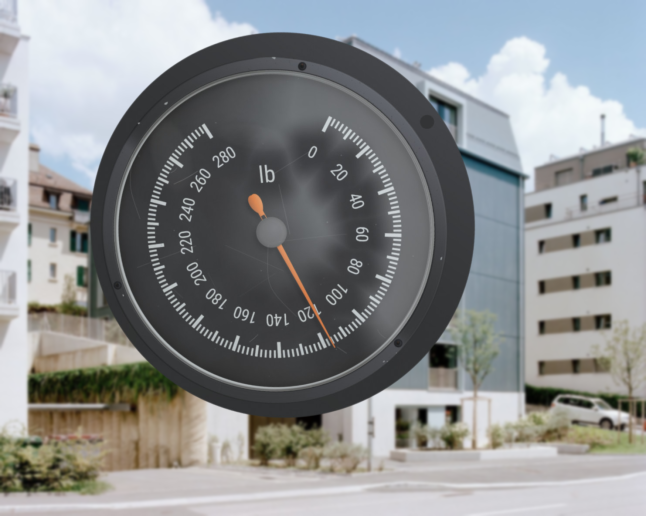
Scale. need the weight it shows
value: 116 lb
